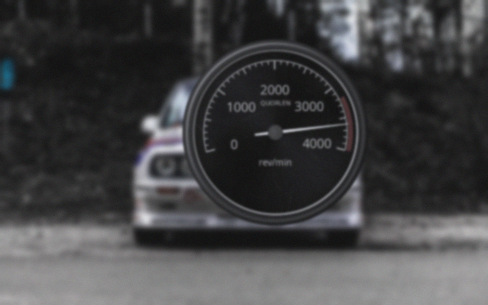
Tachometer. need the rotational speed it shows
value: 3600 rpm
